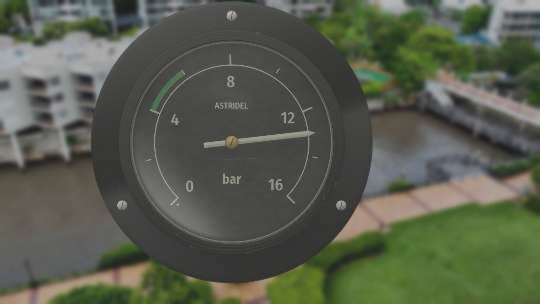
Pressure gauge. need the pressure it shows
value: 13 bar
